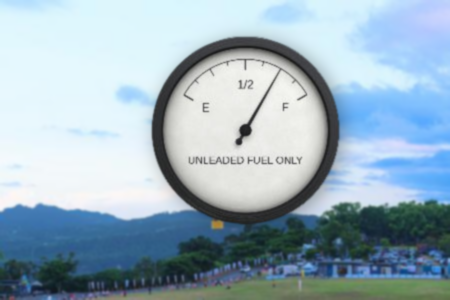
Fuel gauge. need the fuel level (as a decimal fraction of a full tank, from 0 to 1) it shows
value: 0.75
